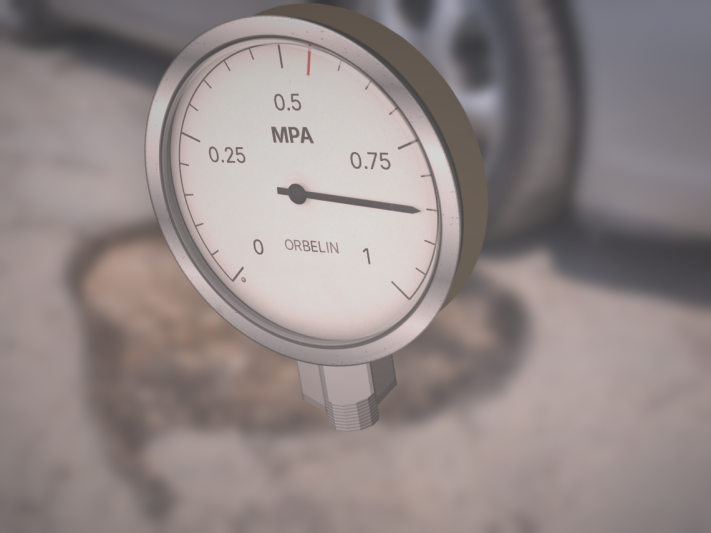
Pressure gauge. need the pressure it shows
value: 0.85 MPa
